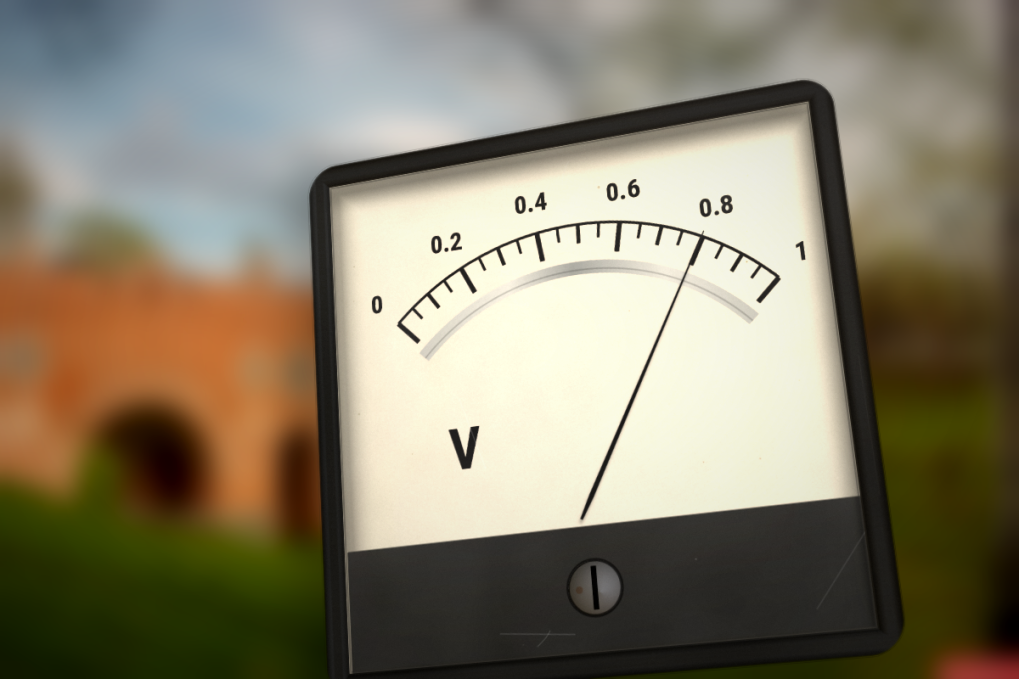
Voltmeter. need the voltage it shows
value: 0.8 V
